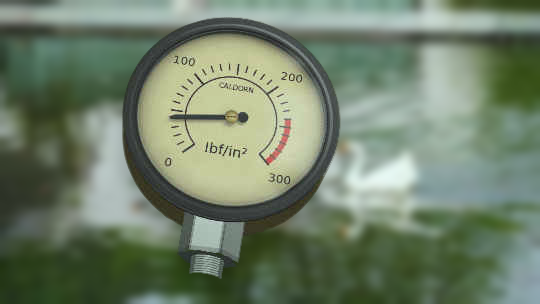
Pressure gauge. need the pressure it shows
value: 40 psi
